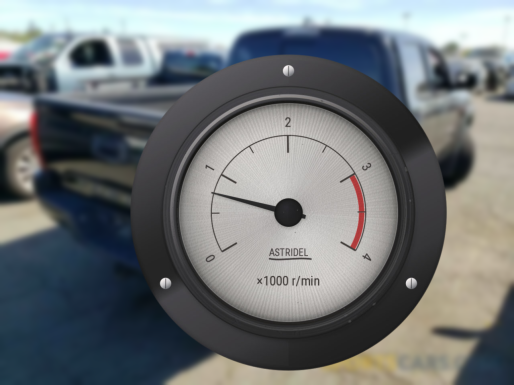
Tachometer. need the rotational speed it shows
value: 750 rpm
